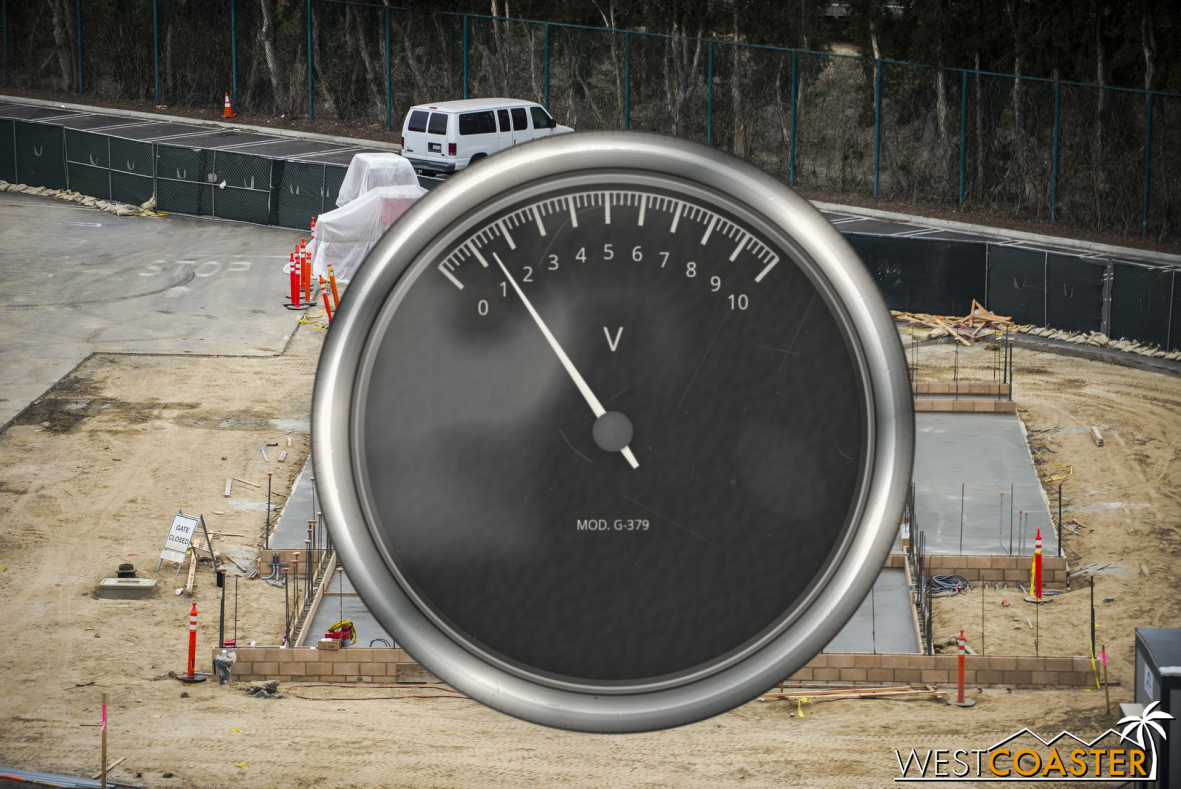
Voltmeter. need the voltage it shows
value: 1.4 V
